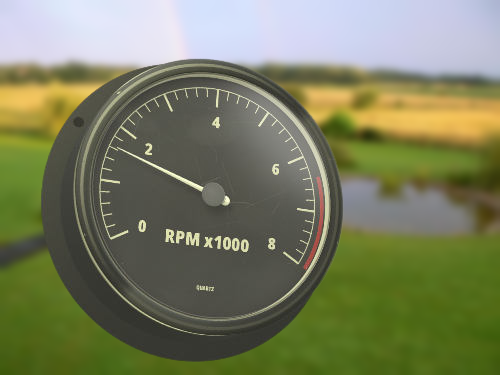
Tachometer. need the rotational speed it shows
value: 1600 rpm
